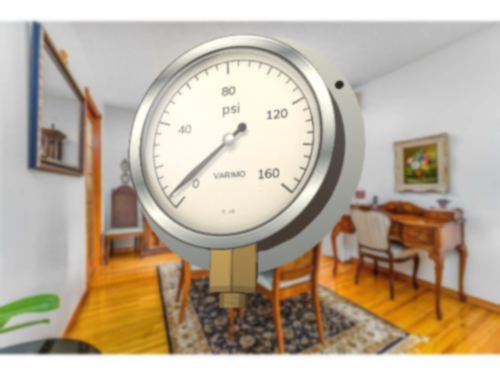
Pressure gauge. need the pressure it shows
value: 5 psi
